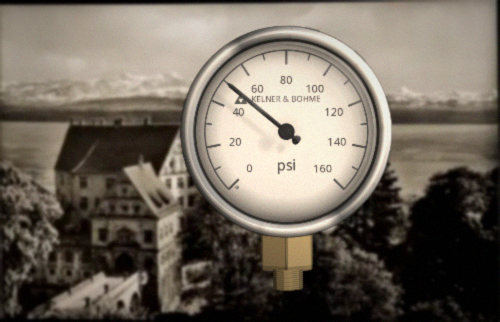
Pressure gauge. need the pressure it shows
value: 50 psi
